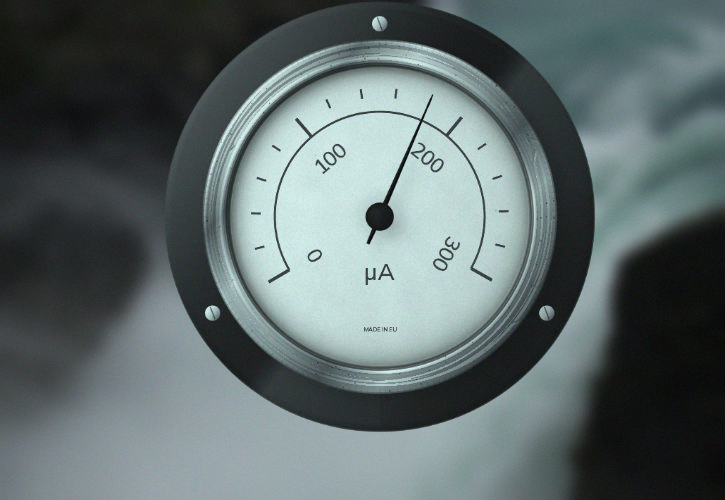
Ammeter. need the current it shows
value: 180 µA
